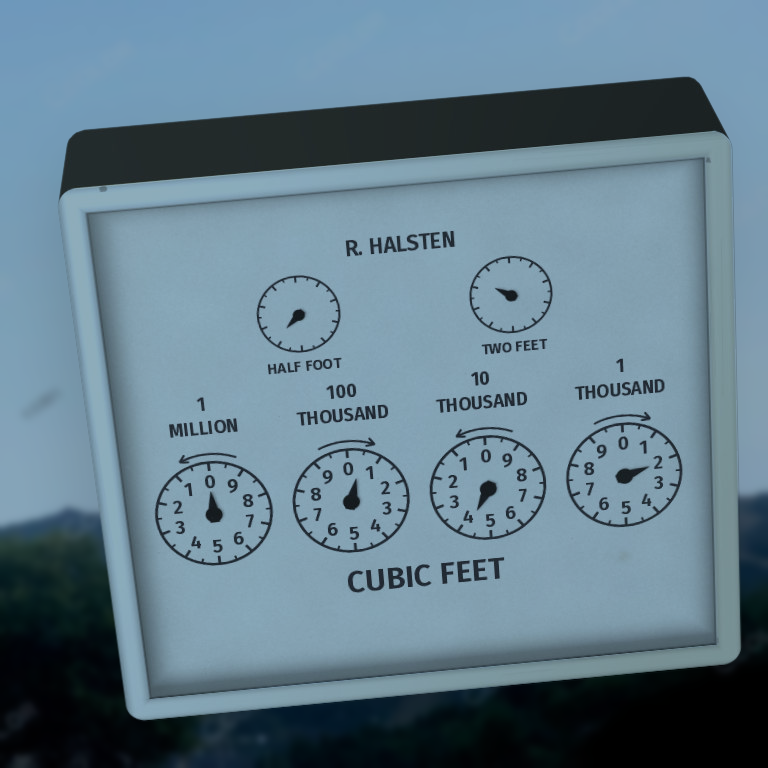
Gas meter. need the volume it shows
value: 4200 ft³
